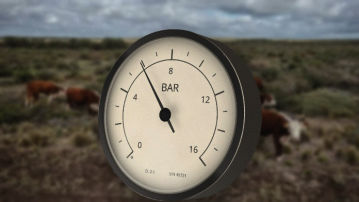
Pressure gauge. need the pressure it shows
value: 6 bar
